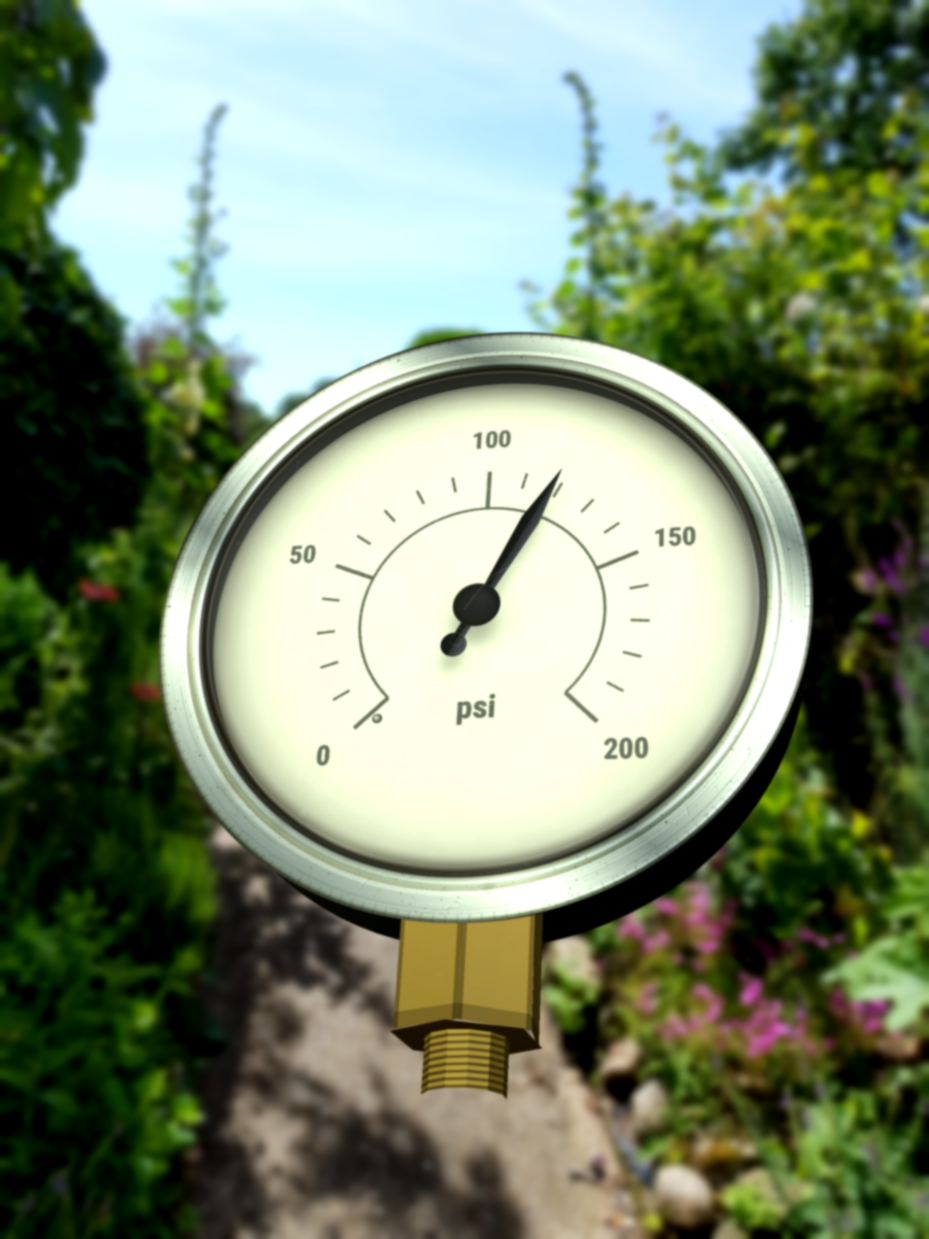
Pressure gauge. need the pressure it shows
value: 120 psi
